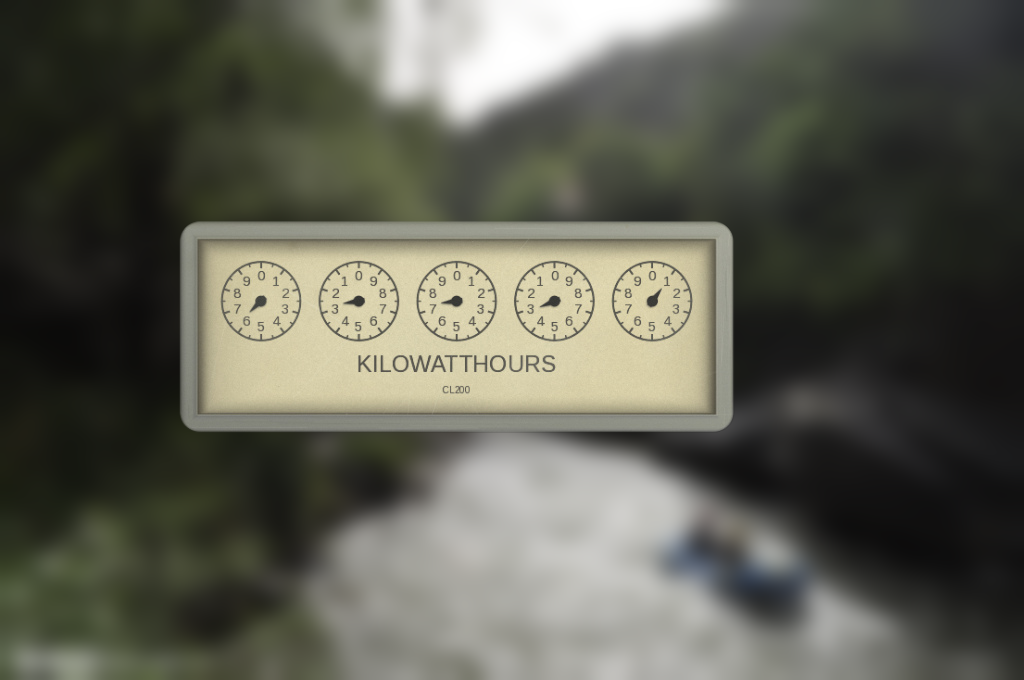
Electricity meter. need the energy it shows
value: 62731 kWh
